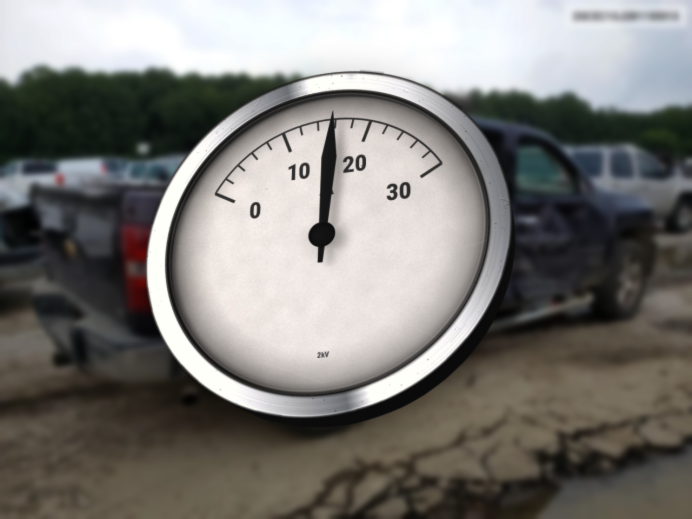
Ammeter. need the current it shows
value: 16 A
